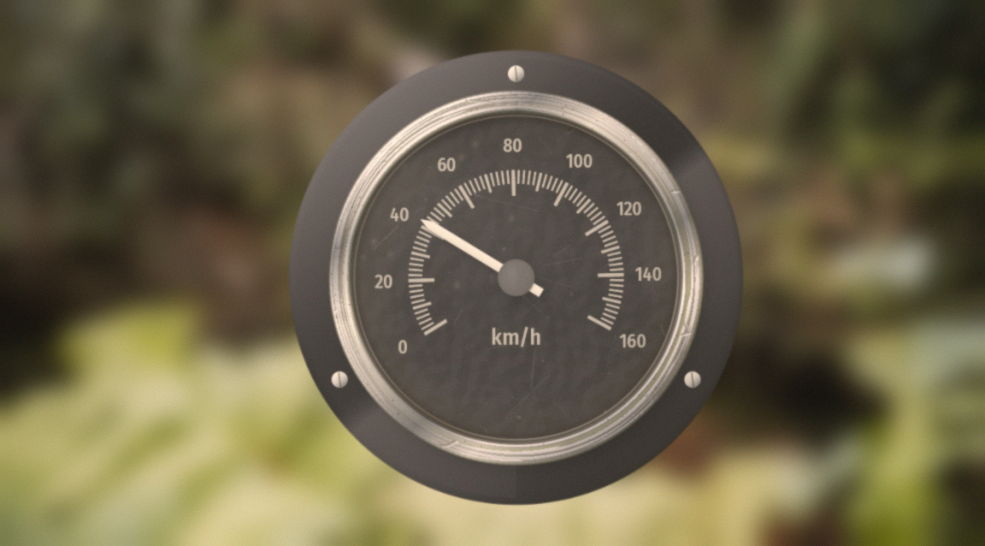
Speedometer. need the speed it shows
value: 42 km/h
